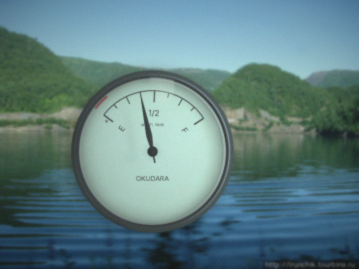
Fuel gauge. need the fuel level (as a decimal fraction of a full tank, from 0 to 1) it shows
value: 0.375
